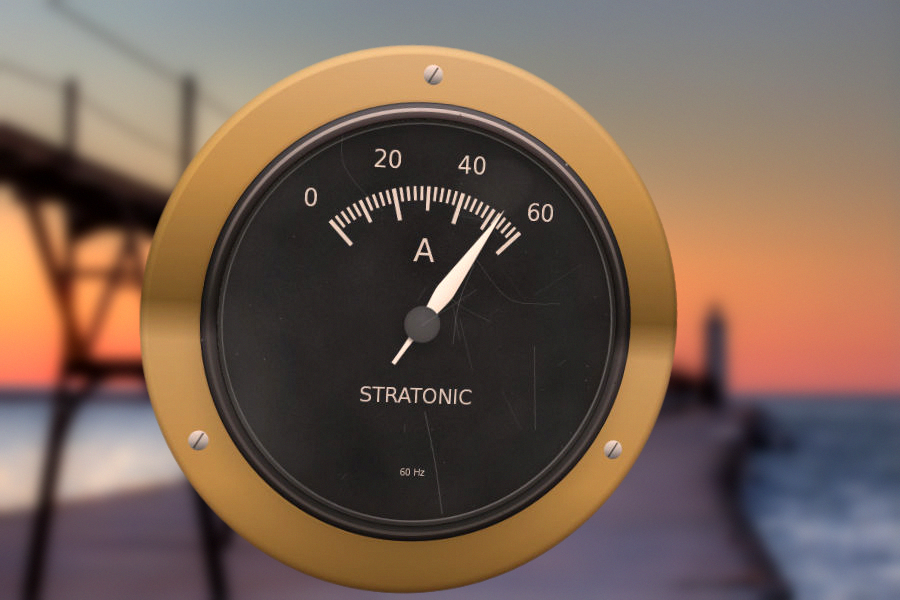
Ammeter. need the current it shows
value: 52 A
